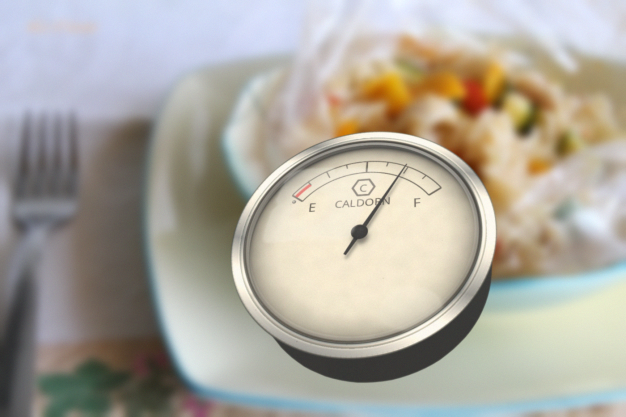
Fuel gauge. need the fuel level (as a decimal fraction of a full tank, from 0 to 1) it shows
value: 0.75
